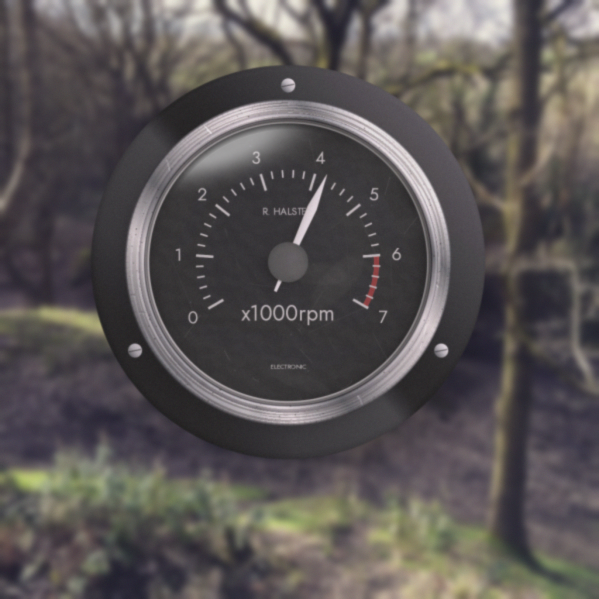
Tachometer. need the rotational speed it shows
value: 4200 rpm
